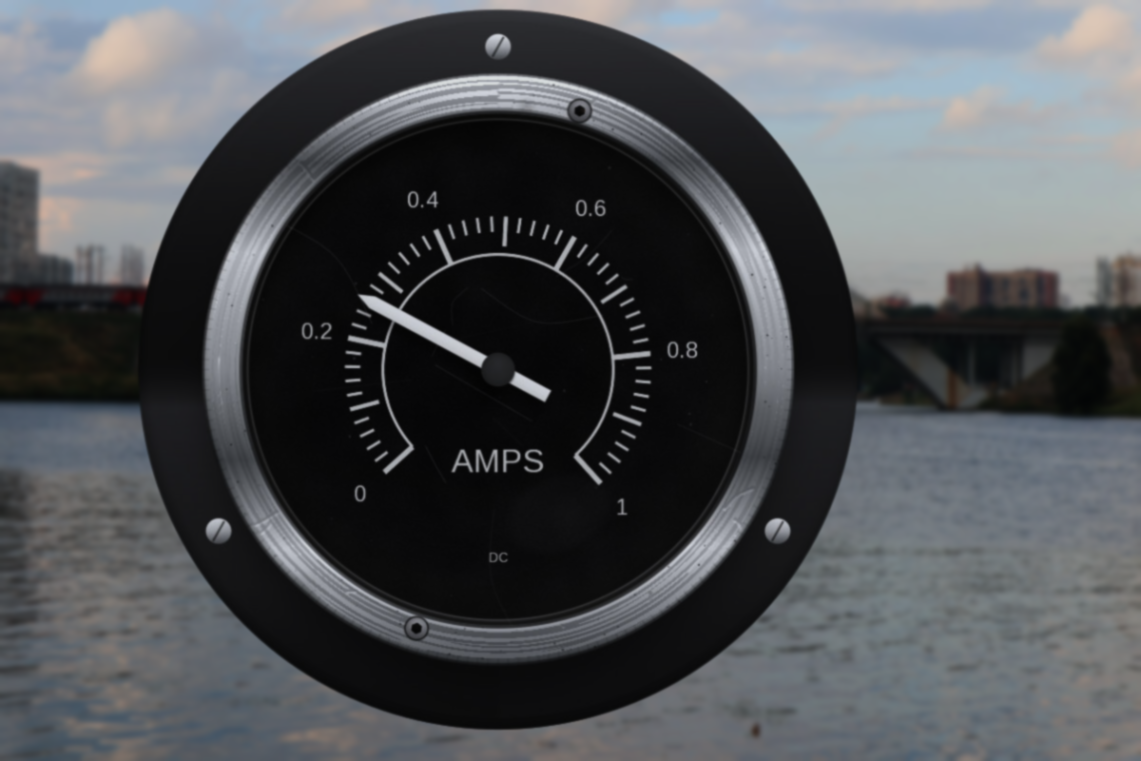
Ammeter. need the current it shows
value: 0.26 A
